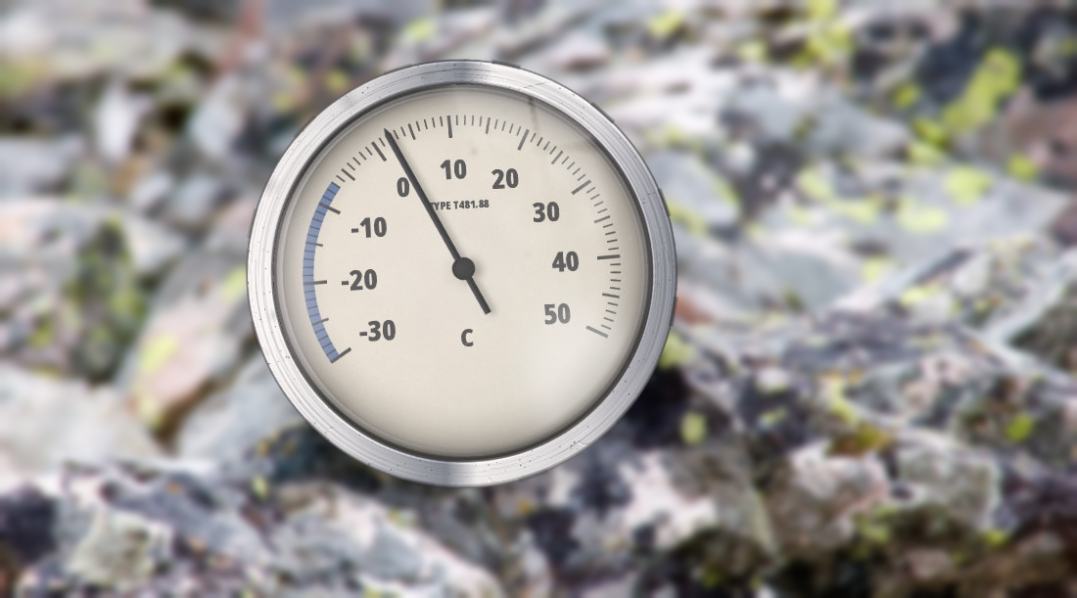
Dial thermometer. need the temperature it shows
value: 2 °C
